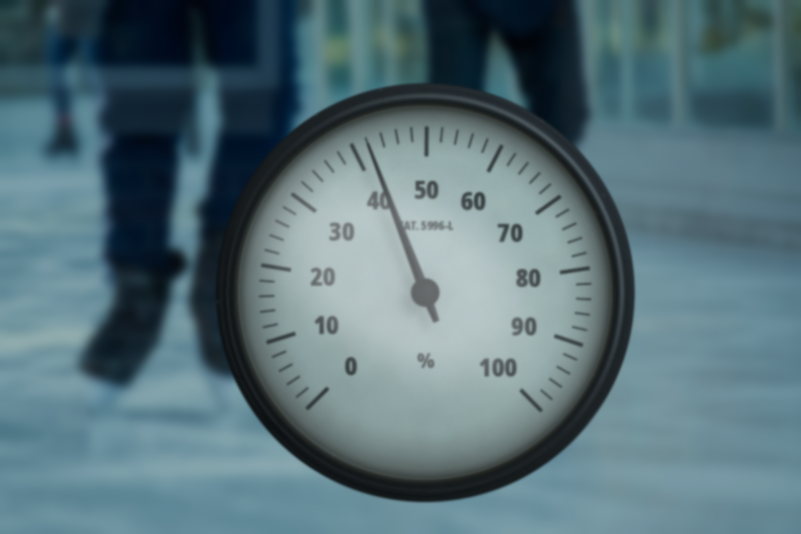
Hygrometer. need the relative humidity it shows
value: 42 %
